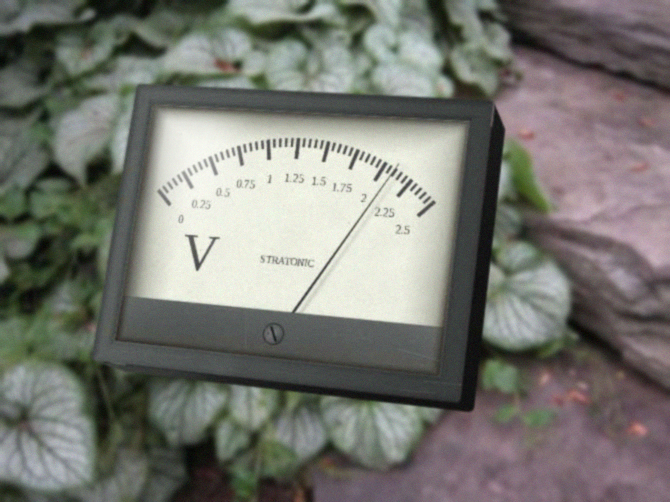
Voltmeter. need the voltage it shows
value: 2.1 V
